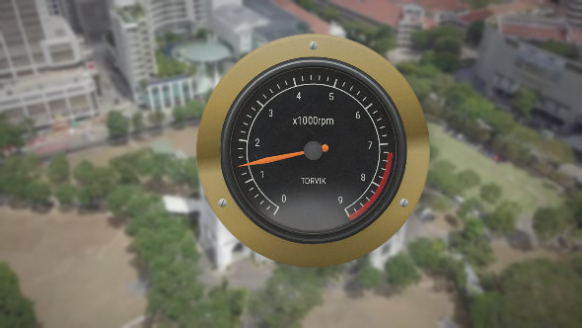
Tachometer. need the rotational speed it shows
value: 1400 rpm
